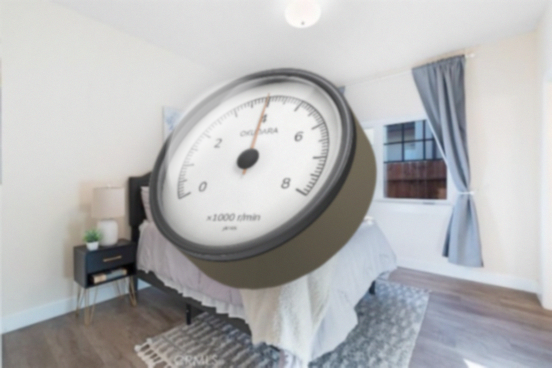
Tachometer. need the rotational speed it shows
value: 4000 rpm
